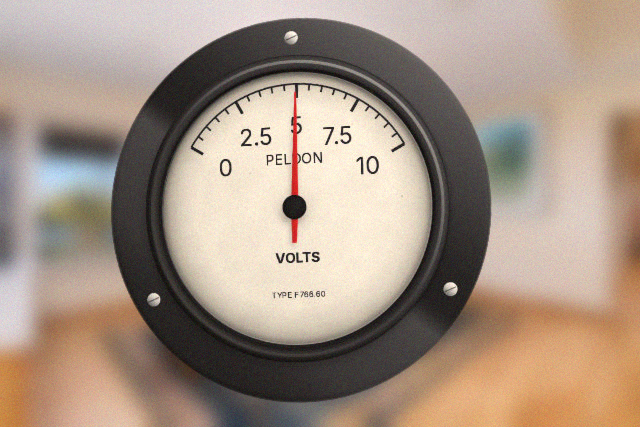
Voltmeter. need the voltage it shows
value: 5 V
